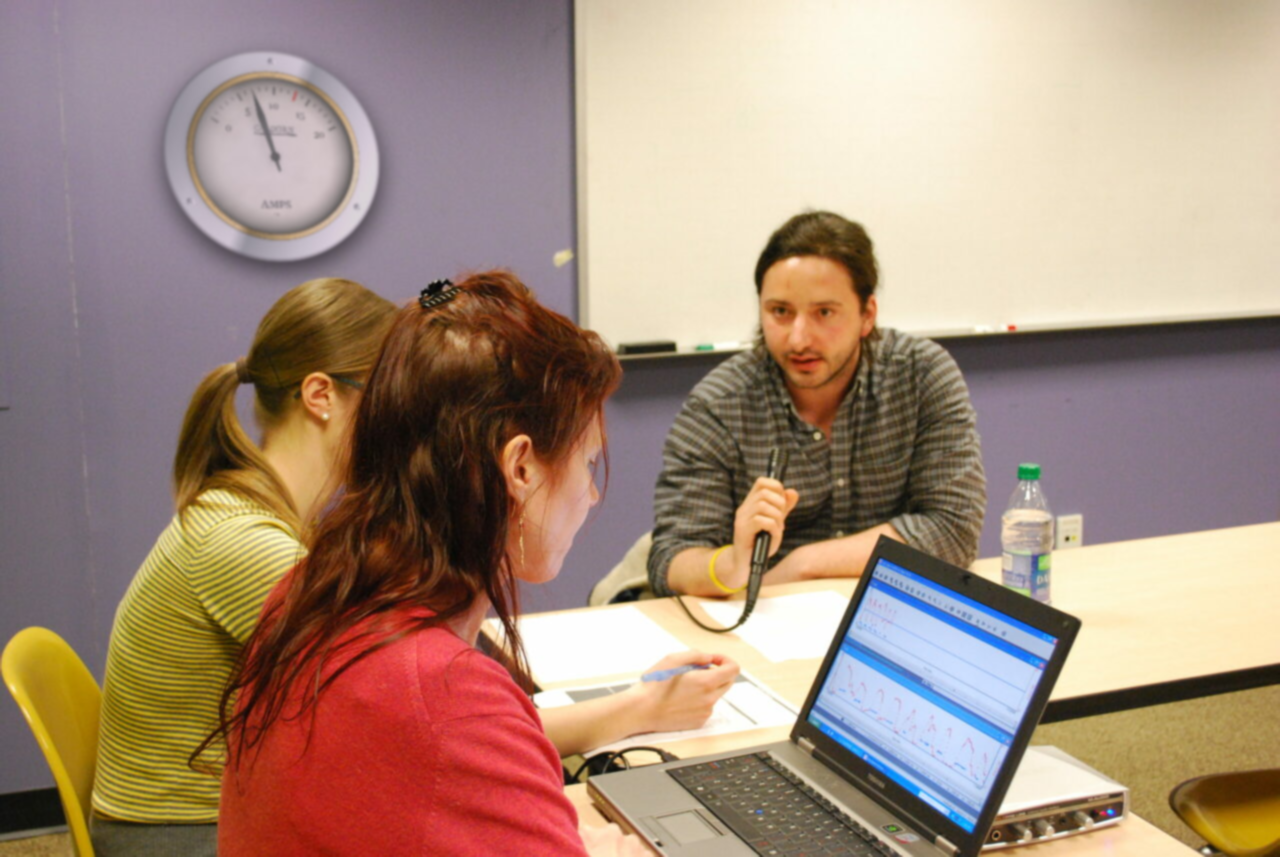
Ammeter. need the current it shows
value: 7 A
